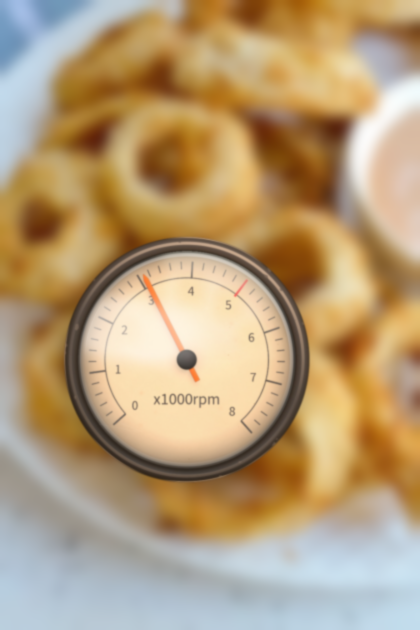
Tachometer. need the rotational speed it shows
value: 3100 rpm
